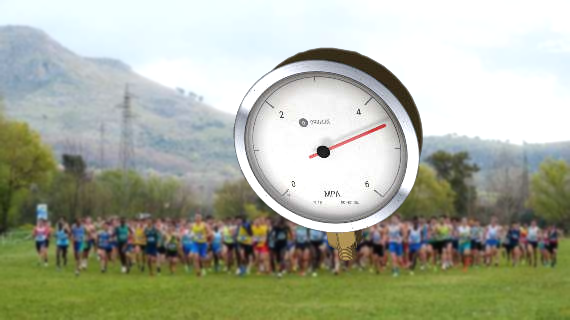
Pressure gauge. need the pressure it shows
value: 4.5 MPa
